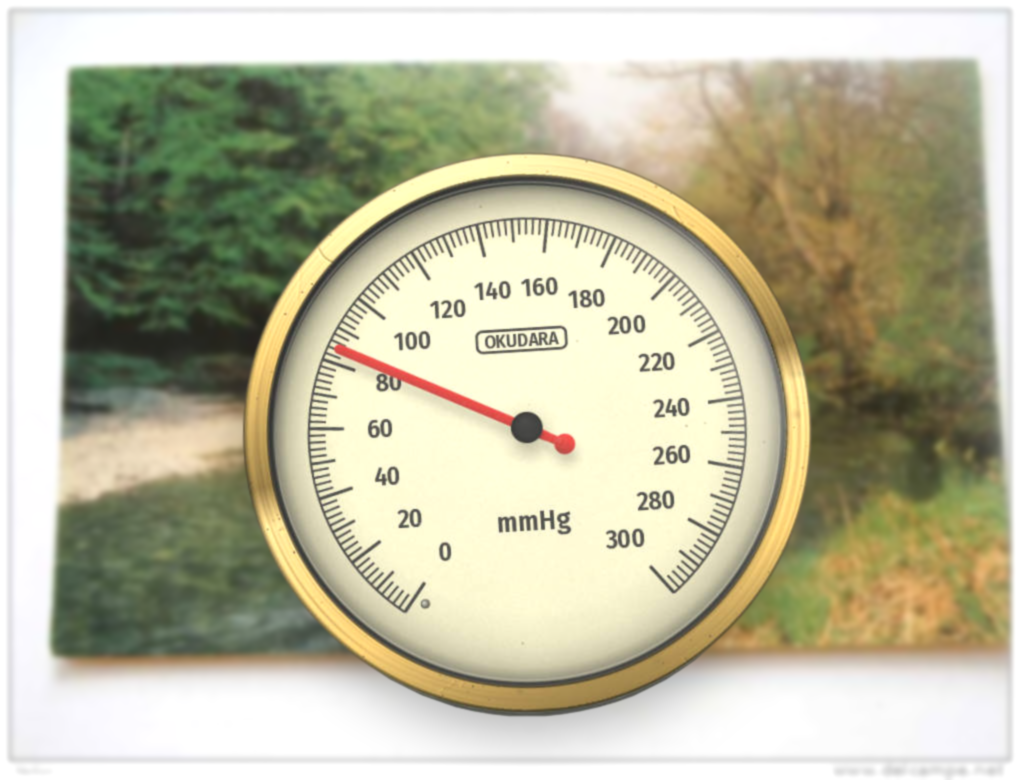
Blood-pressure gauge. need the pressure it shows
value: 84 mmHg
